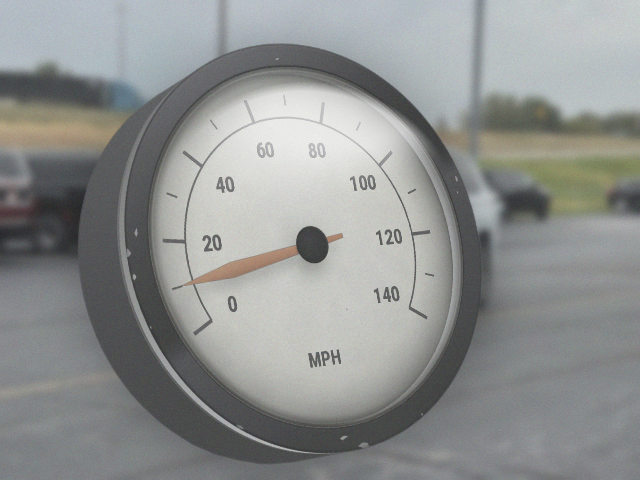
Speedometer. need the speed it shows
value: 10 mph
